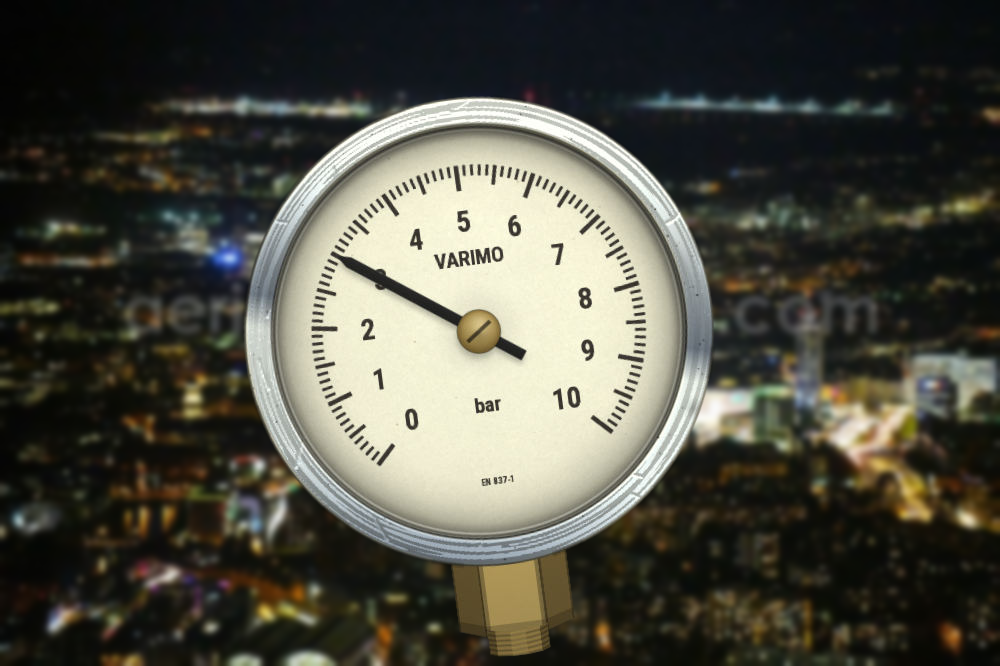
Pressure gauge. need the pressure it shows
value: 3 bar
